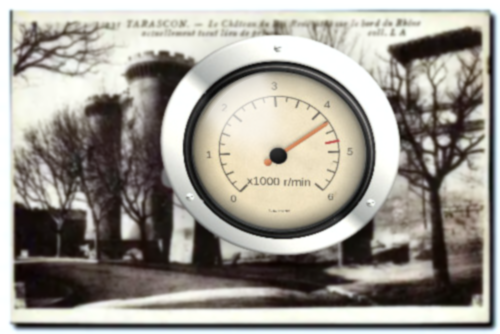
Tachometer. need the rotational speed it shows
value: 4250 rpm
